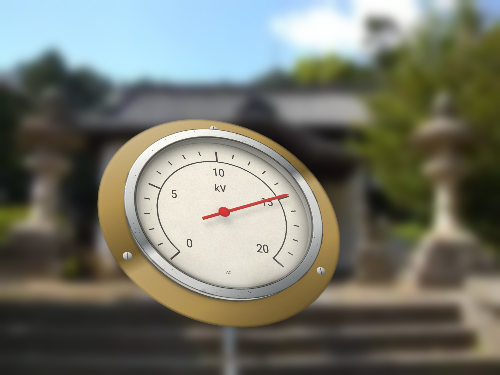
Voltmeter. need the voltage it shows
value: 15 kV
